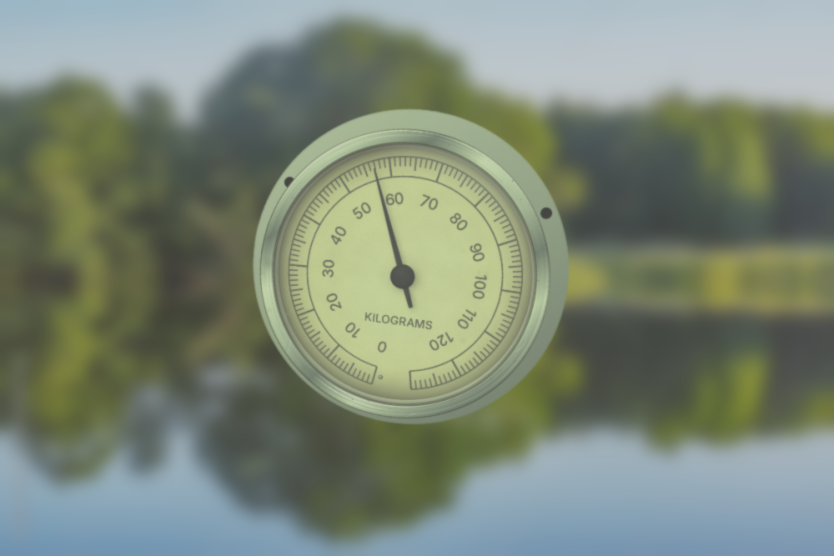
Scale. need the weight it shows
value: 57 kg
